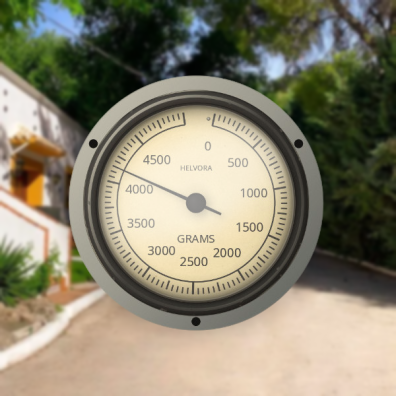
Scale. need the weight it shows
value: 4150 g
